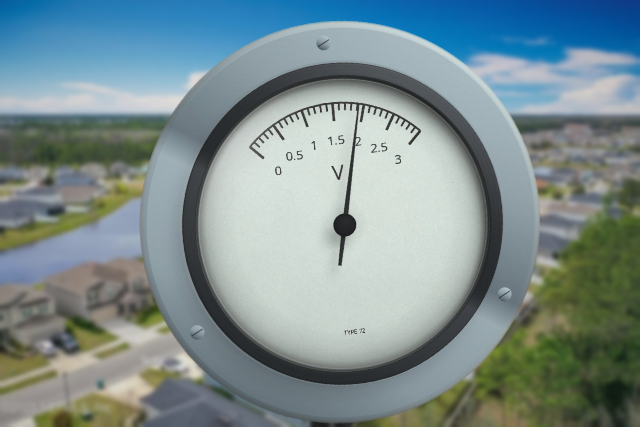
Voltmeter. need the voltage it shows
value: 1.9 V
